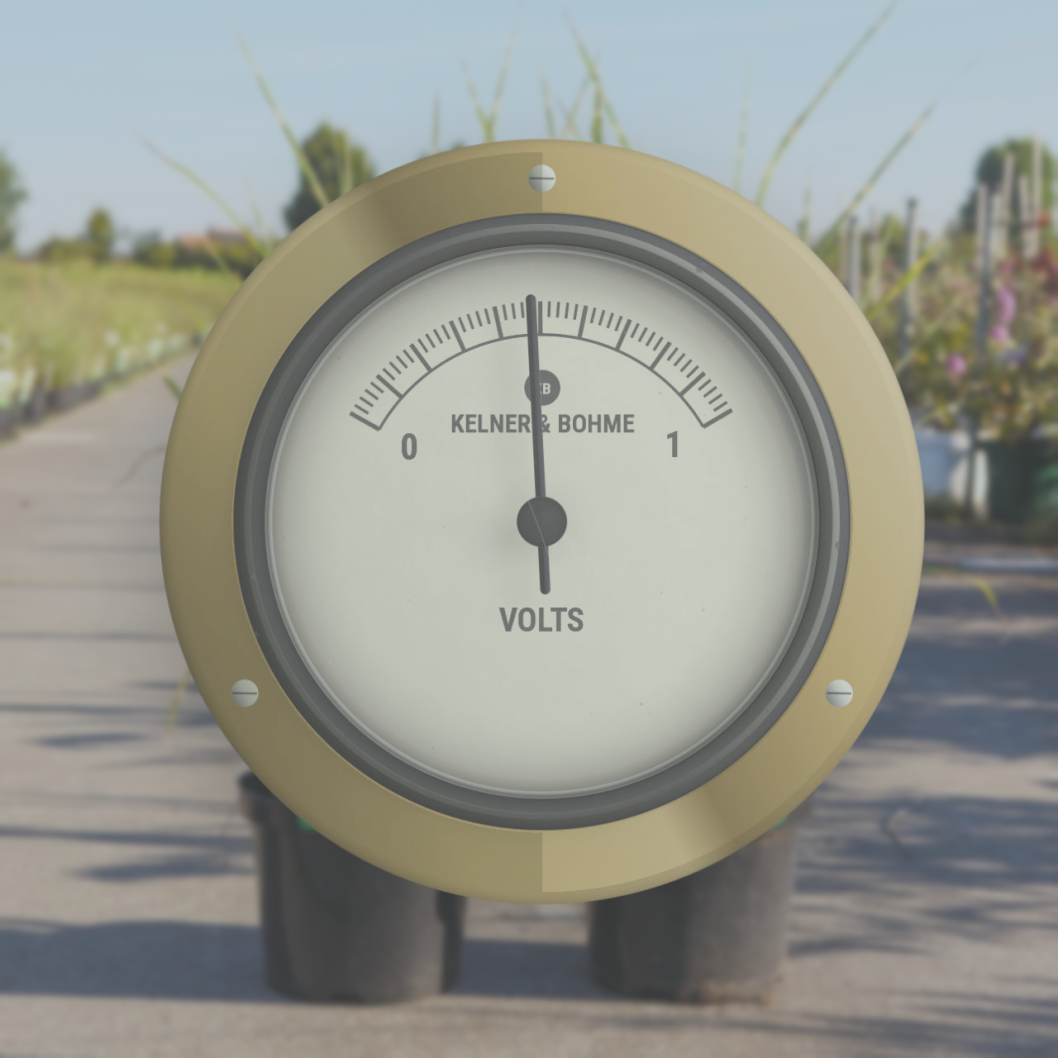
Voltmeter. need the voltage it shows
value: 0.48 V
